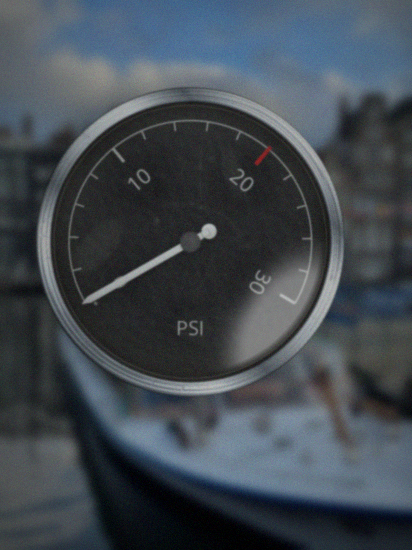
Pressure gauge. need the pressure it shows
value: 0 psi
